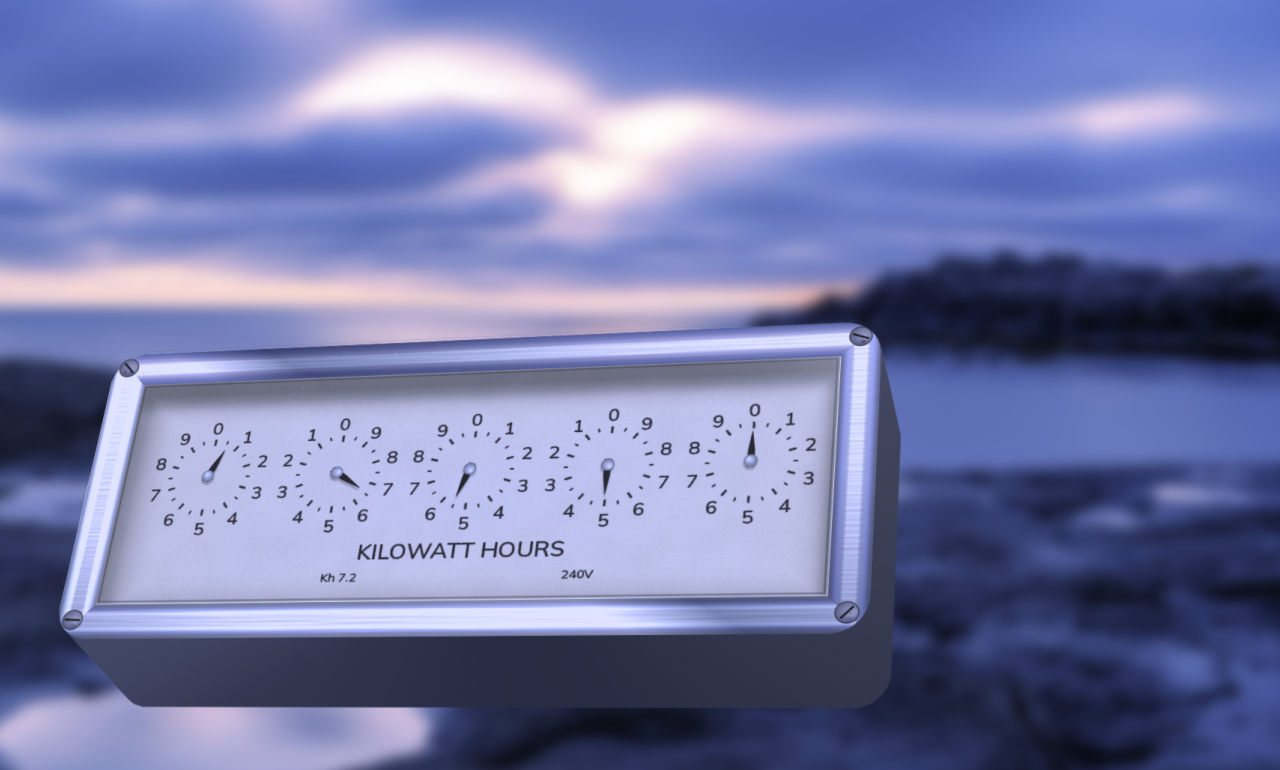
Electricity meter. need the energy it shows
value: 6550 kWh
